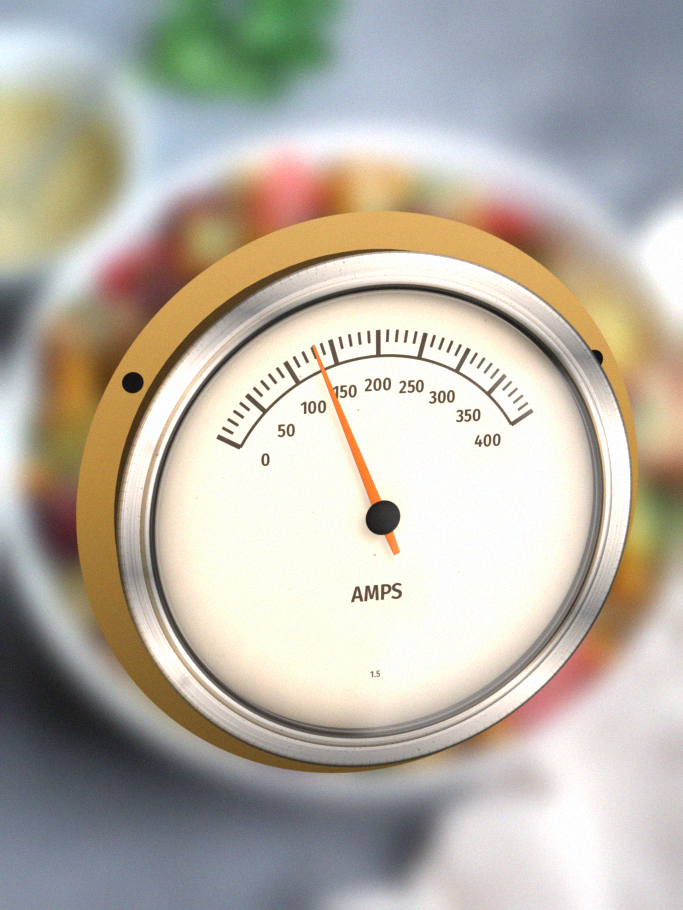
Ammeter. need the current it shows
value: 130 A
